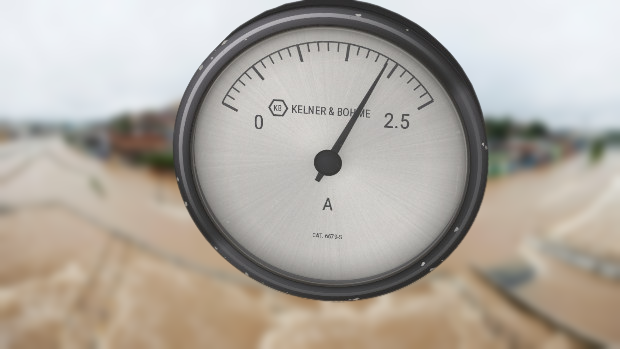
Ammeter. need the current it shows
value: 1.9 A
